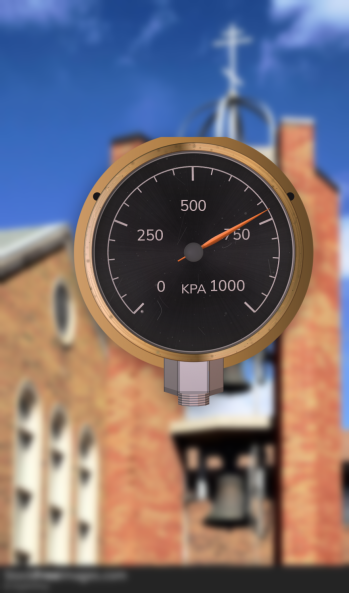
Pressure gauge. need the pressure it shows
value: 725 kPa
